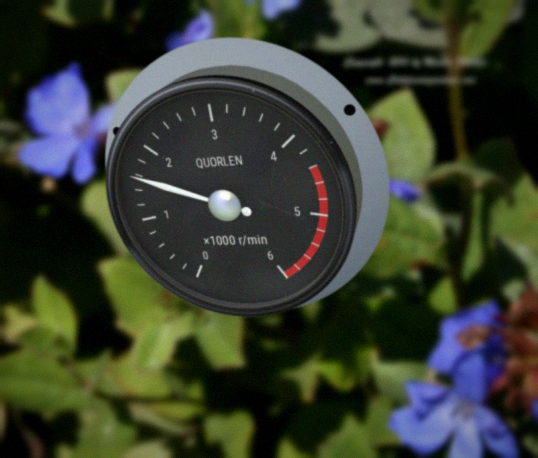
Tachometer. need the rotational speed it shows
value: 1600 rpm
